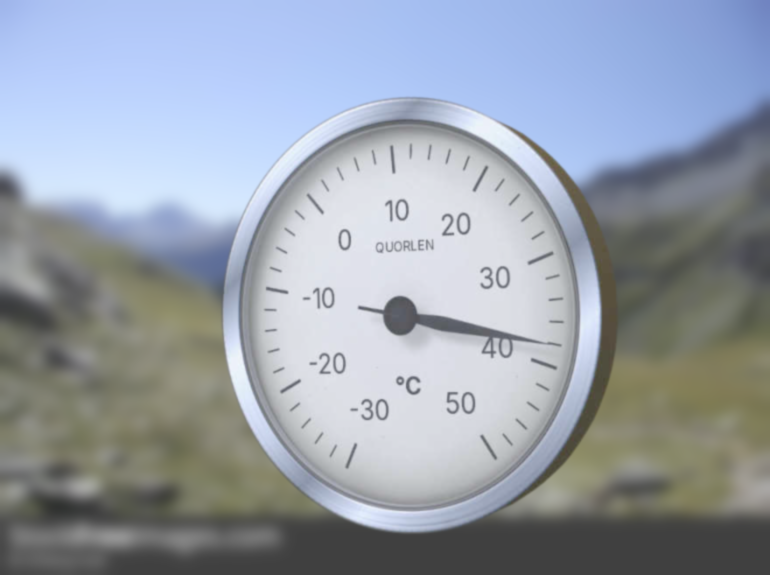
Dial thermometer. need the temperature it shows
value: 38 °C
